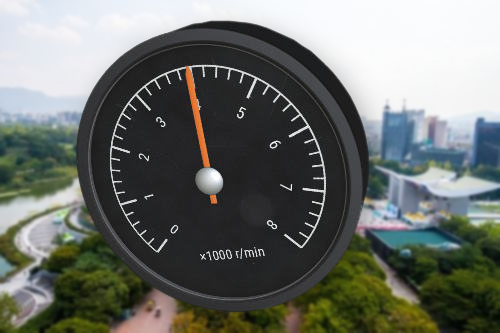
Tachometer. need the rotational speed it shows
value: 4000 rpm
